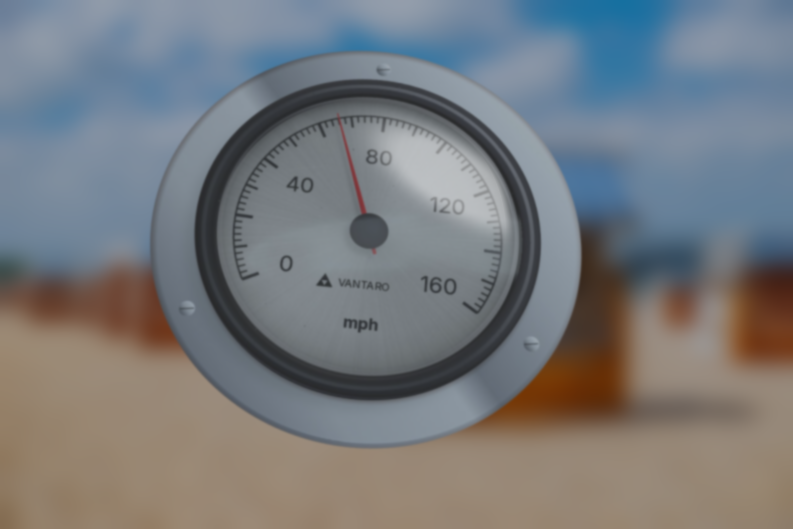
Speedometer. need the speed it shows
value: 66 mph
